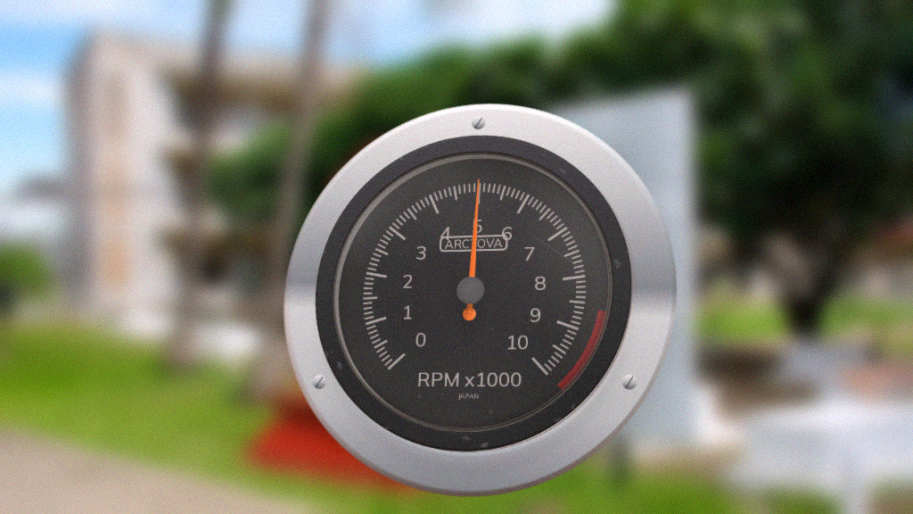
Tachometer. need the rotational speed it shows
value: 5000 rpm
